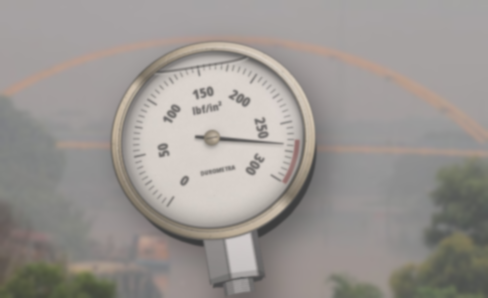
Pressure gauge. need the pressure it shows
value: 270 psi
